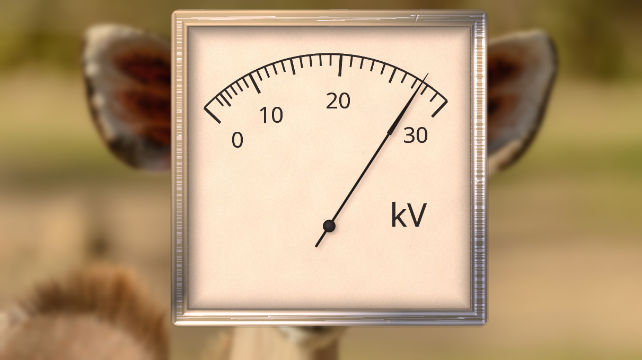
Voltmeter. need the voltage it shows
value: 27.5 kV
